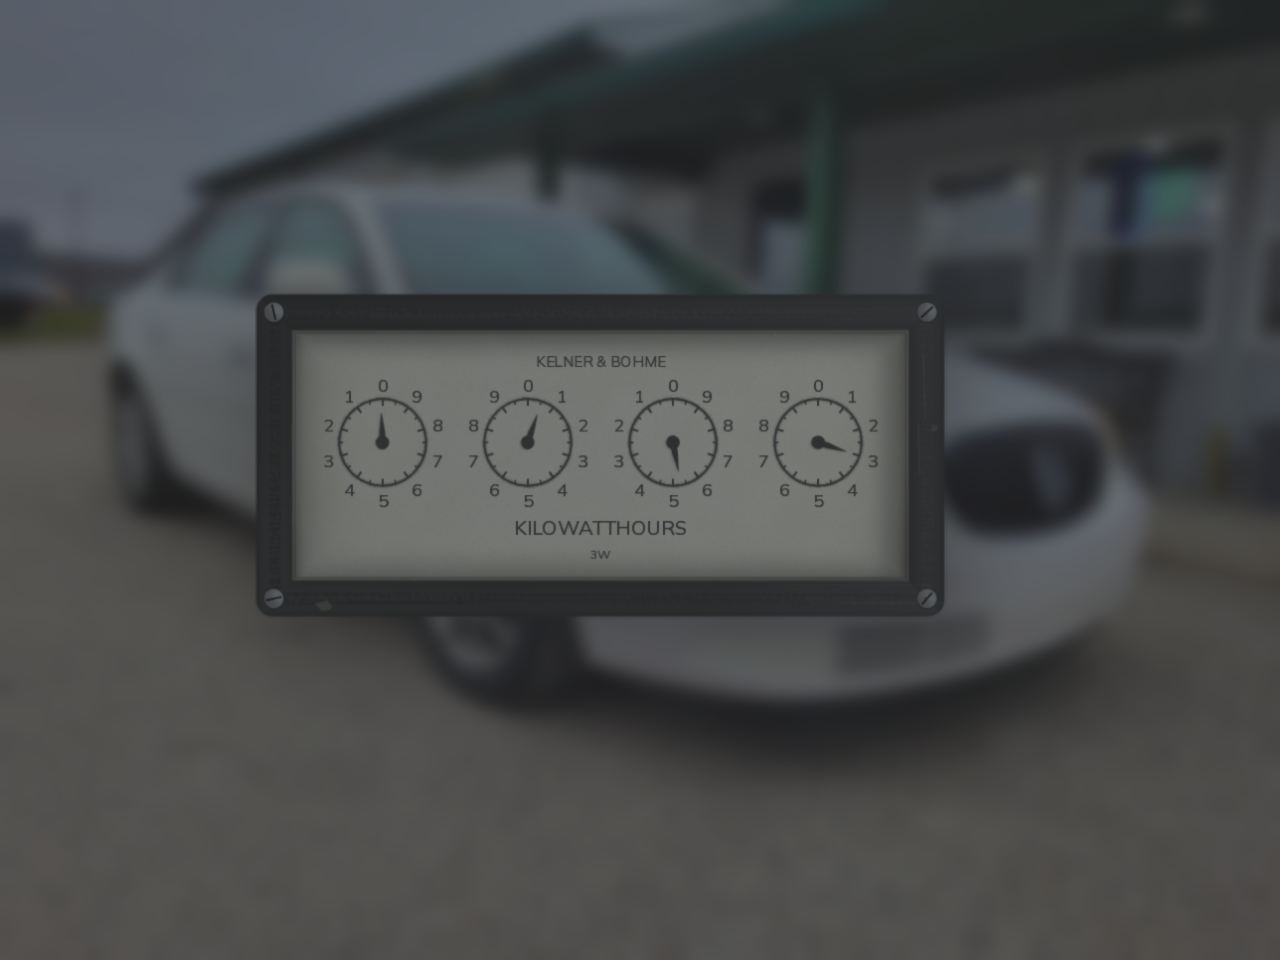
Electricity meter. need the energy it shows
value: 53 kWh
